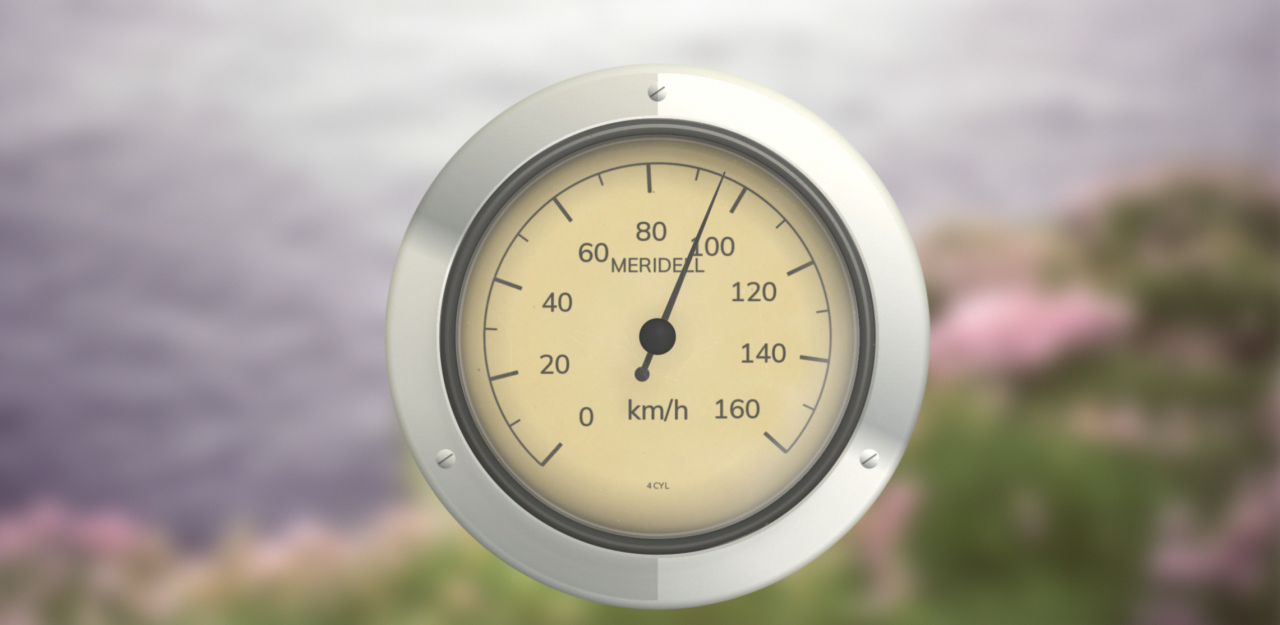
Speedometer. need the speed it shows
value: 95 km/h
